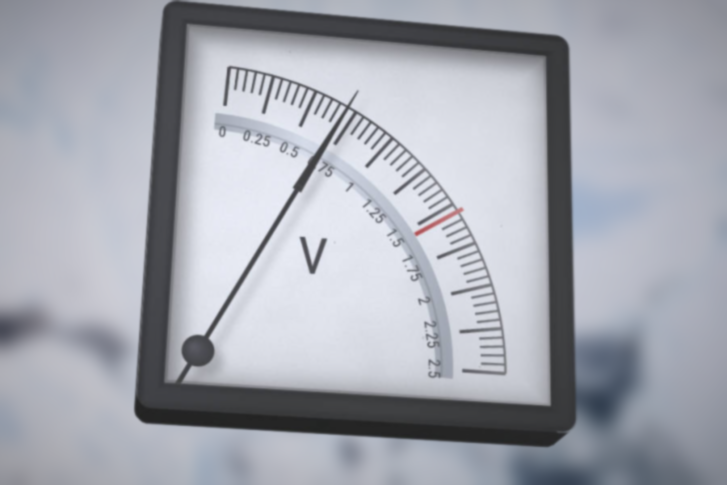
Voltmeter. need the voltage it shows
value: 0.7 V
